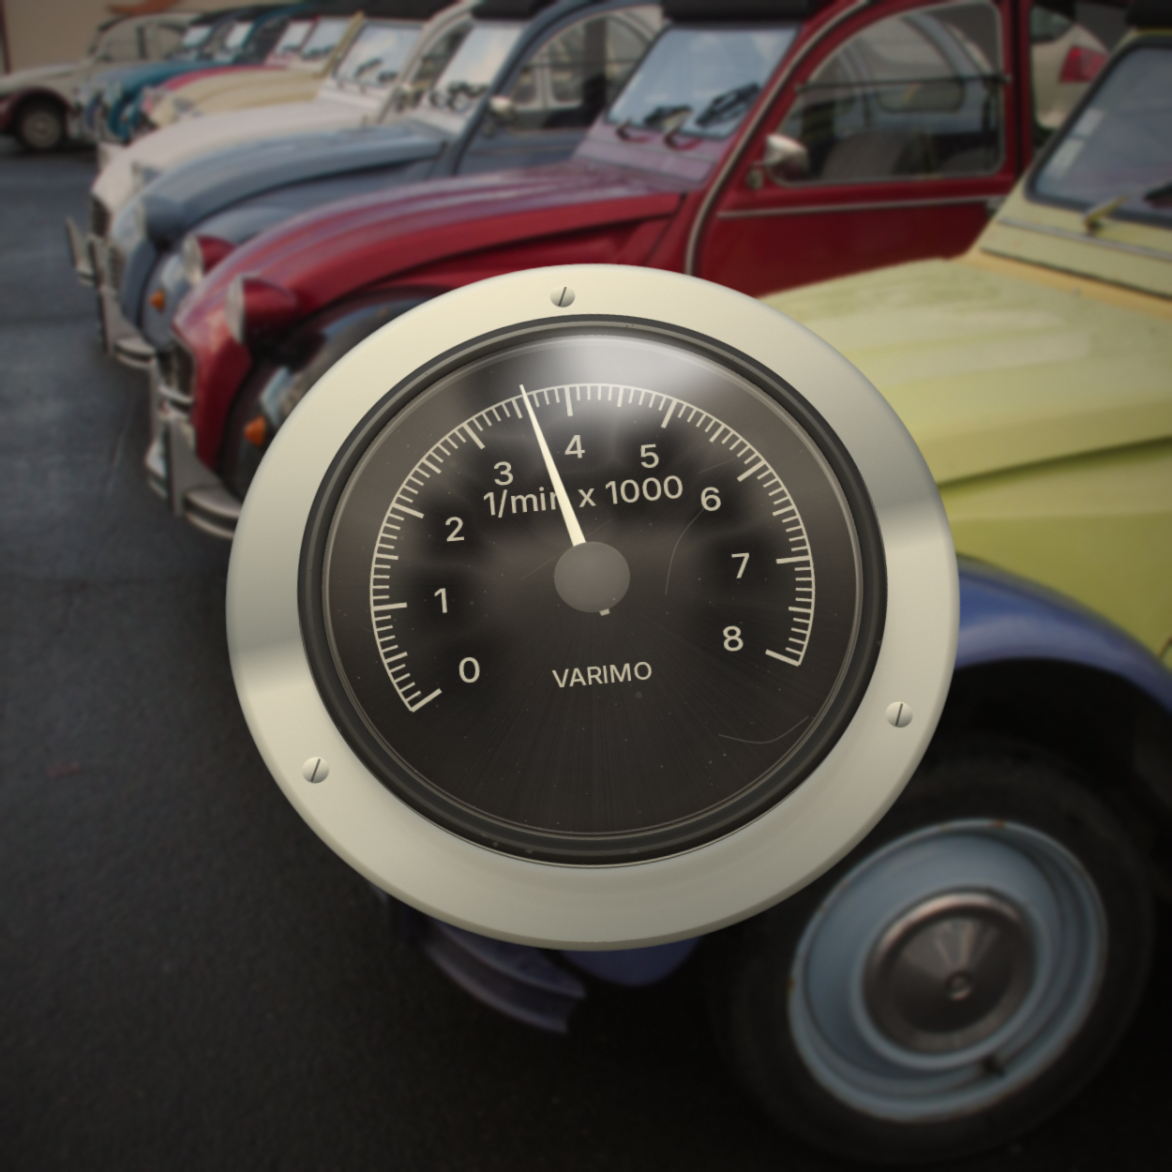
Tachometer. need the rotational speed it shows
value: 3600 rpm
